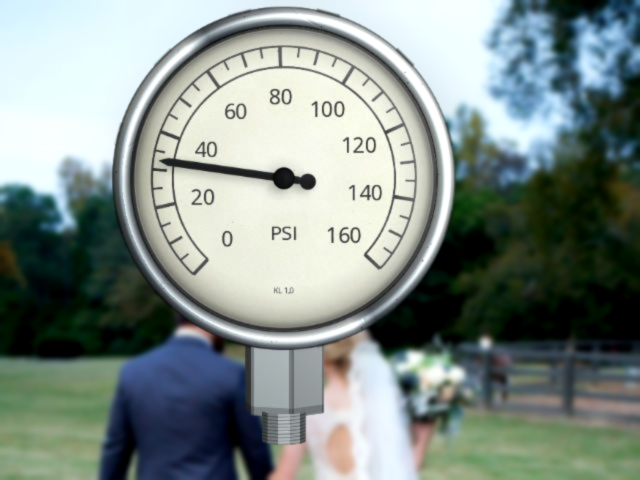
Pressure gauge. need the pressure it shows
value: 32.5 psi
